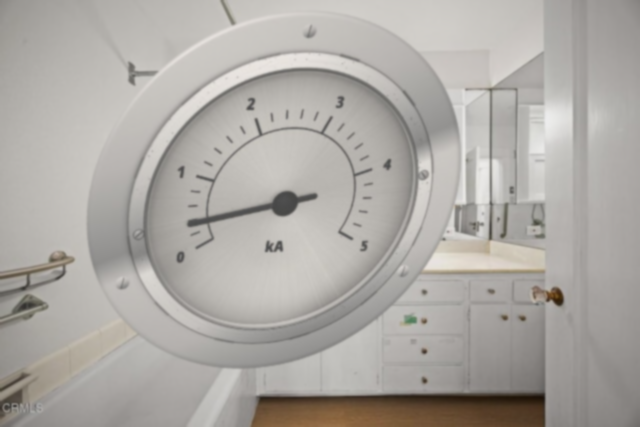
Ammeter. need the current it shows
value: 0.4 kA
